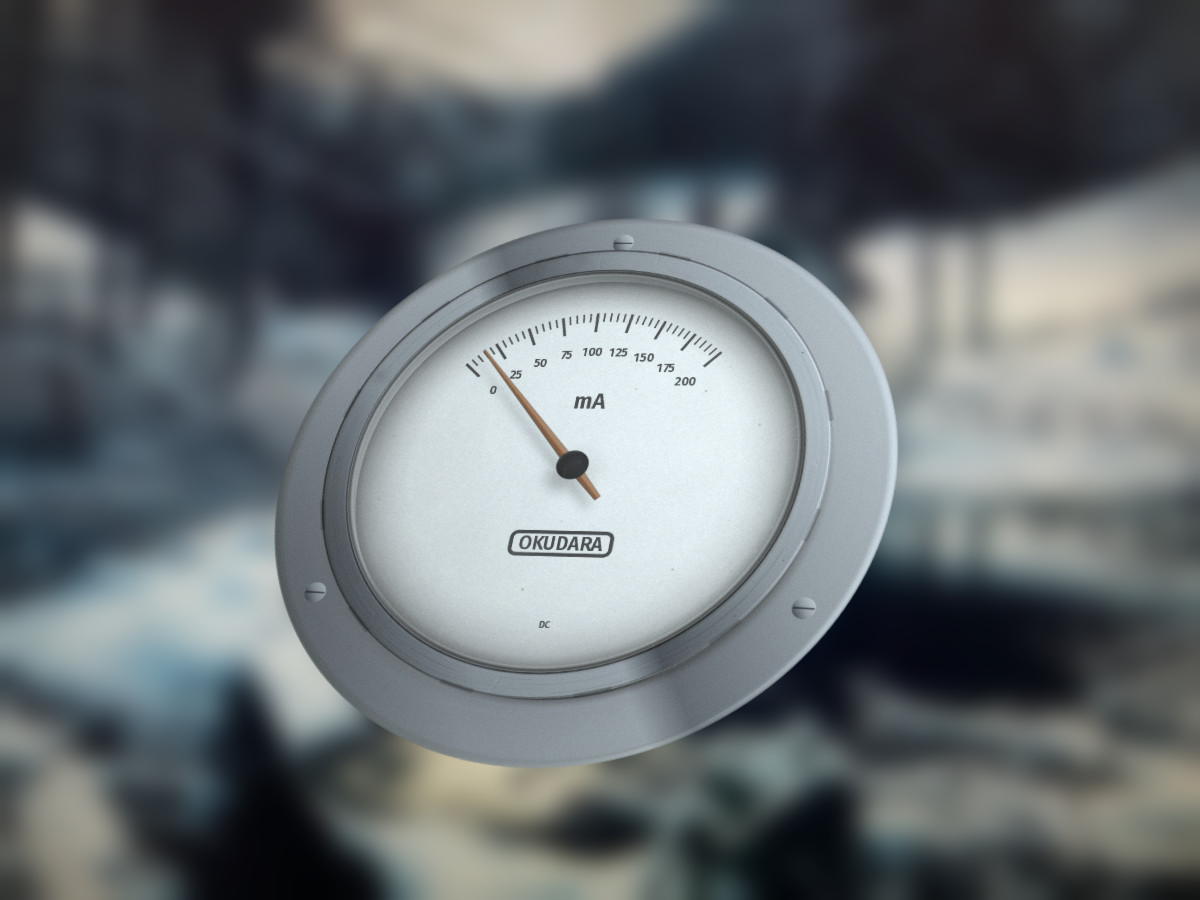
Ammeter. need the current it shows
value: 15 mA
